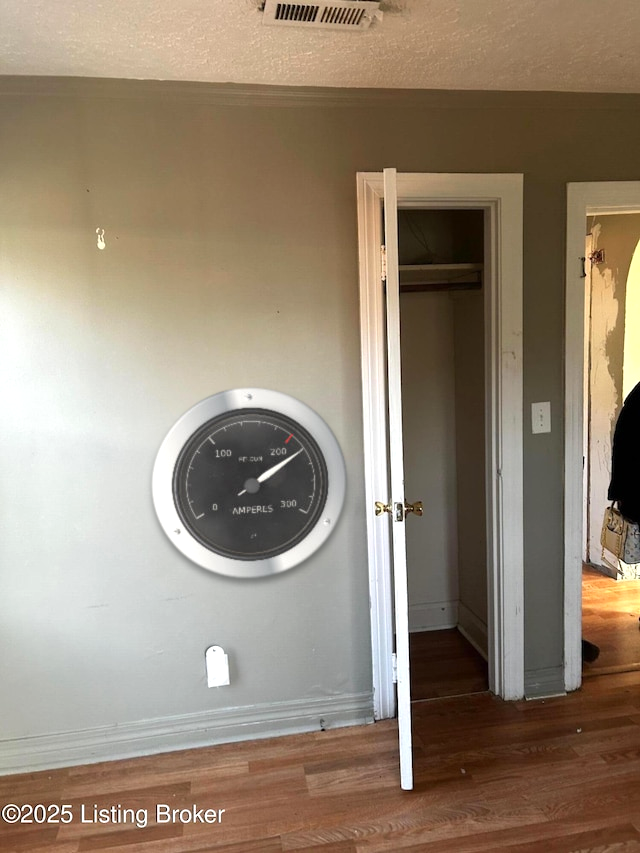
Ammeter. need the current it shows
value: 220 A
